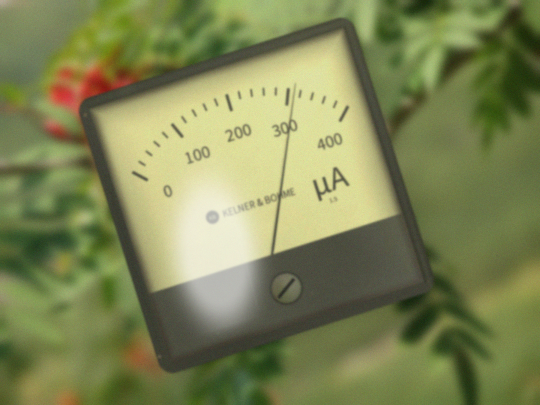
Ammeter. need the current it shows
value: 310 µA
